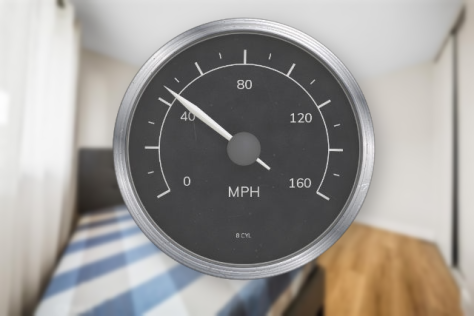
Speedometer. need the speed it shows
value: 45 mph
